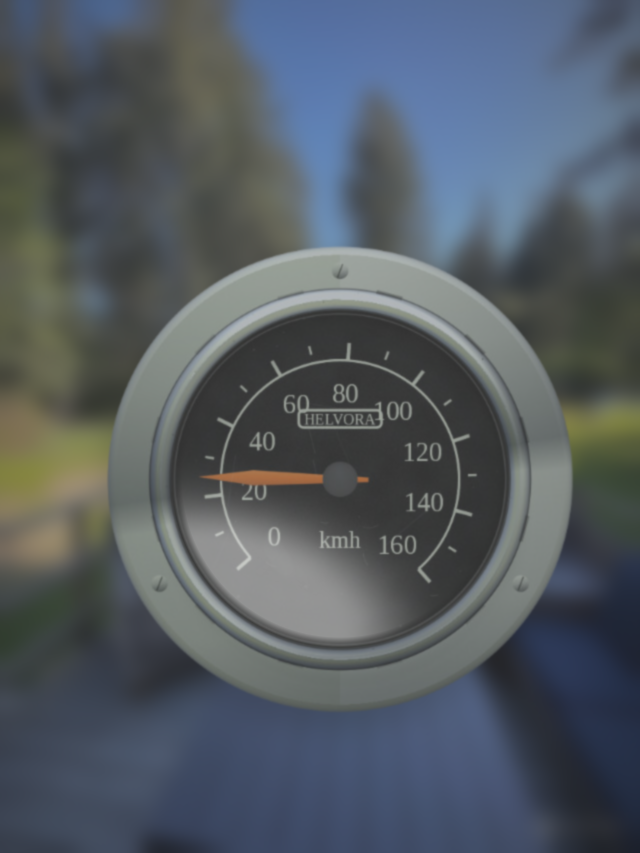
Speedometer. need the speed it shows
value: 25 km/h
